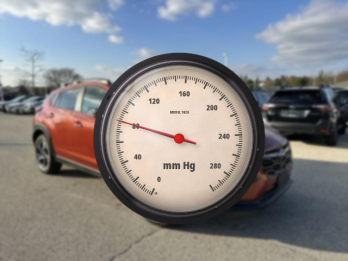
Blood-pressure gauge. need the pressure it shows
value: 80 mmHg
